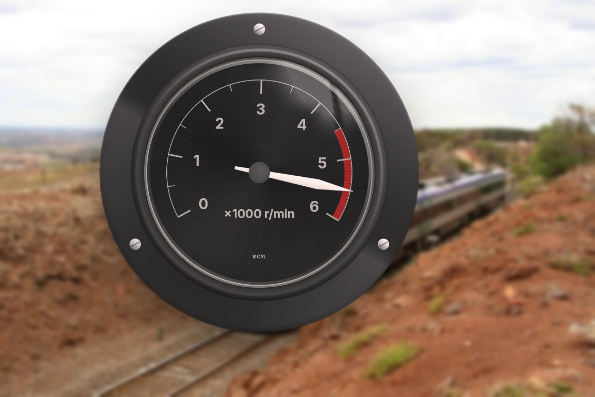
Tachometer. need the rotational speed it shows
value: 5500 rpm
